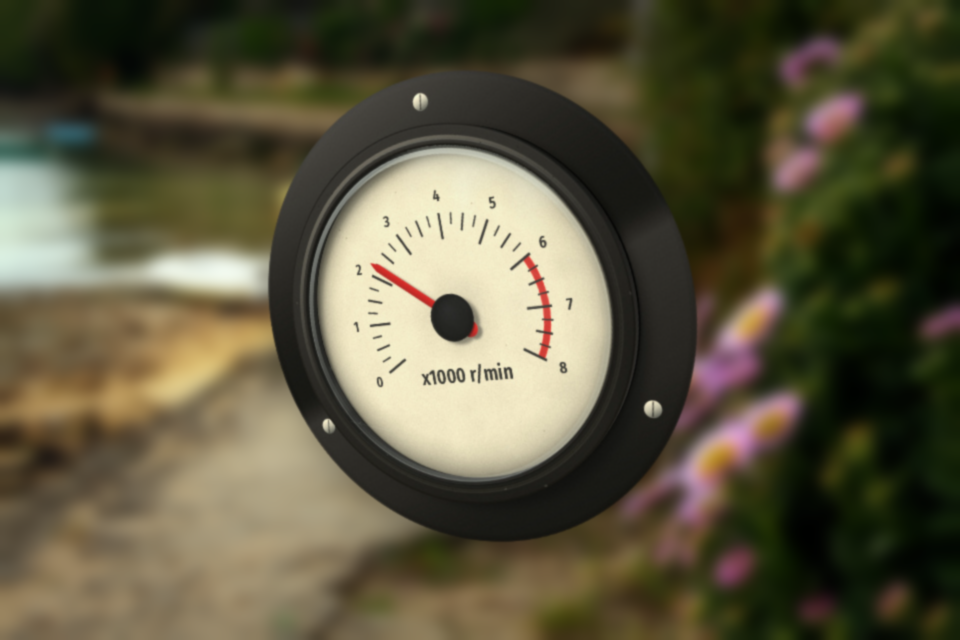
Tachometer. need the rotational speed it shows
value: 2250 rpm
